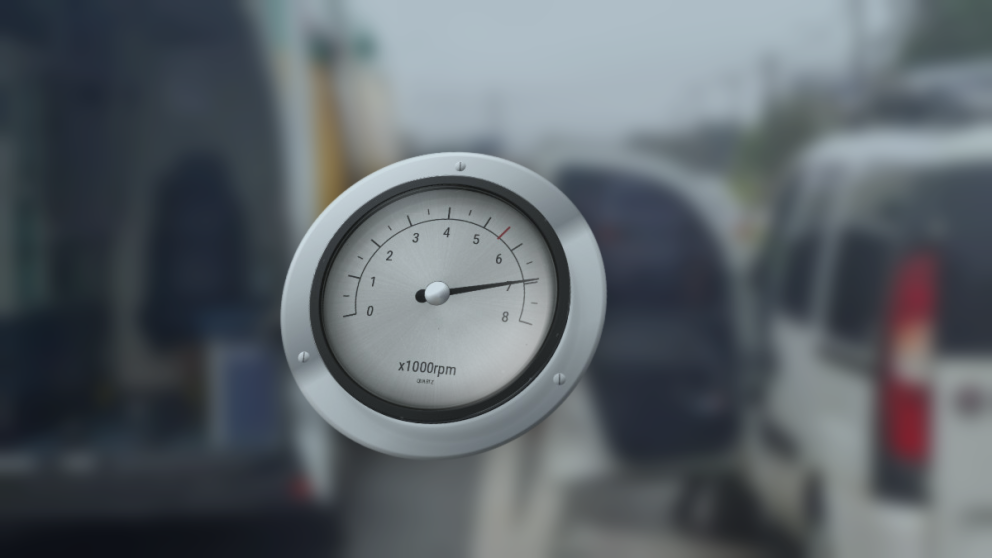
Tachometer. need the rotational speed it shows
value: 7000 rpm
